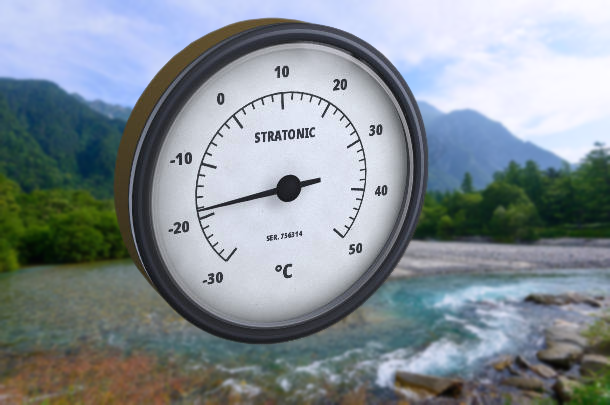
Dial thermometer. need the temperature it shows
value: -18 °C
